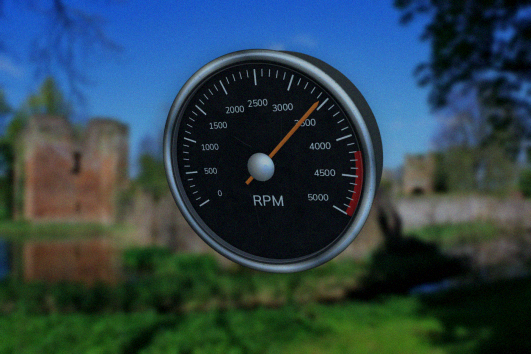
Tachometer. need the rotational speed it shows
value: 3450 rpm
